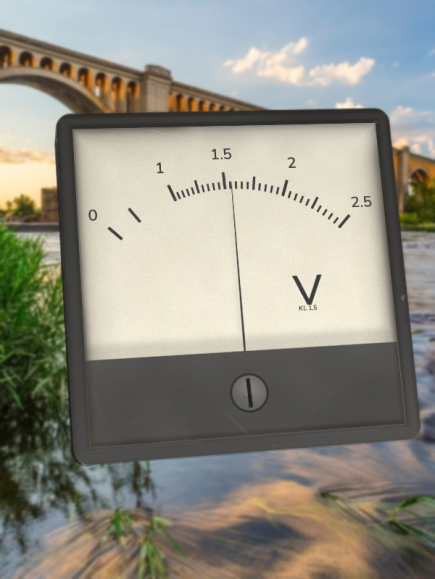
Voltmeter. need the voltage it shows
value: 1.55 V
